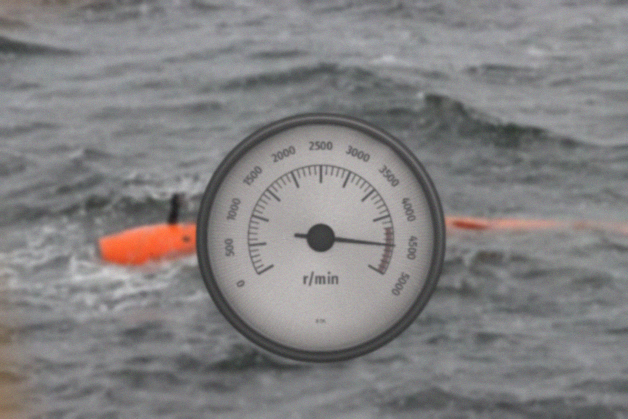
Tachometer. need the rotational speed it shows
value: 4500 rpm
